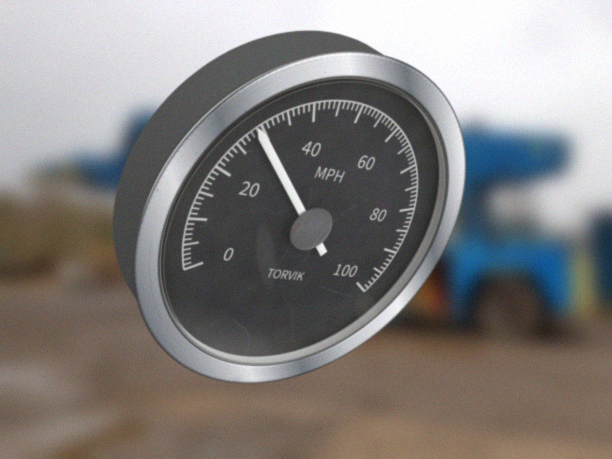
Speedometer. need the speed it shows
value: 29 mph
